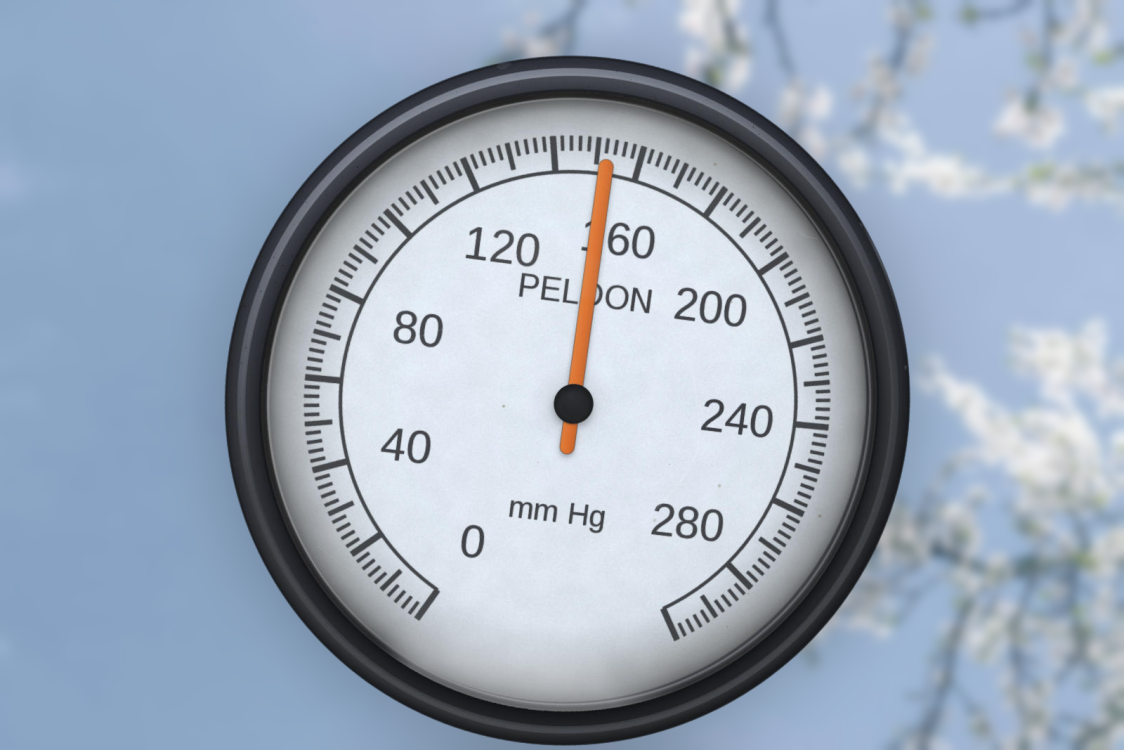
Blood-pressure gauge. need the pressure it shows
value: 152 mmHg
